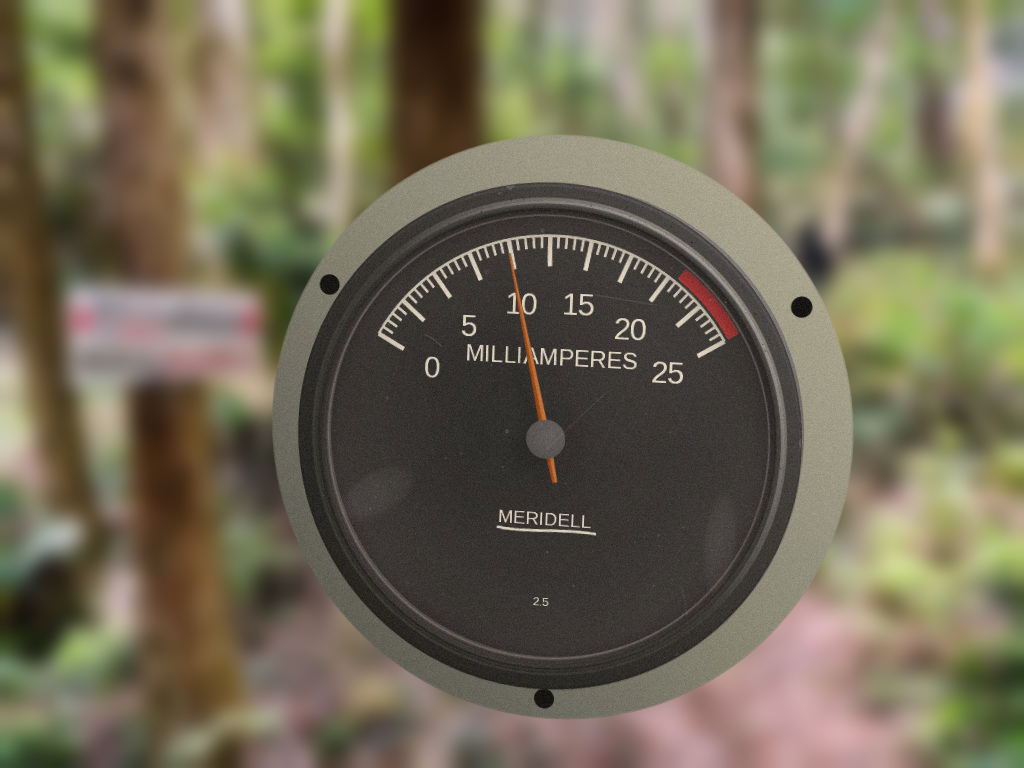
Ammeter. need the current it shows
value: 10 mA
